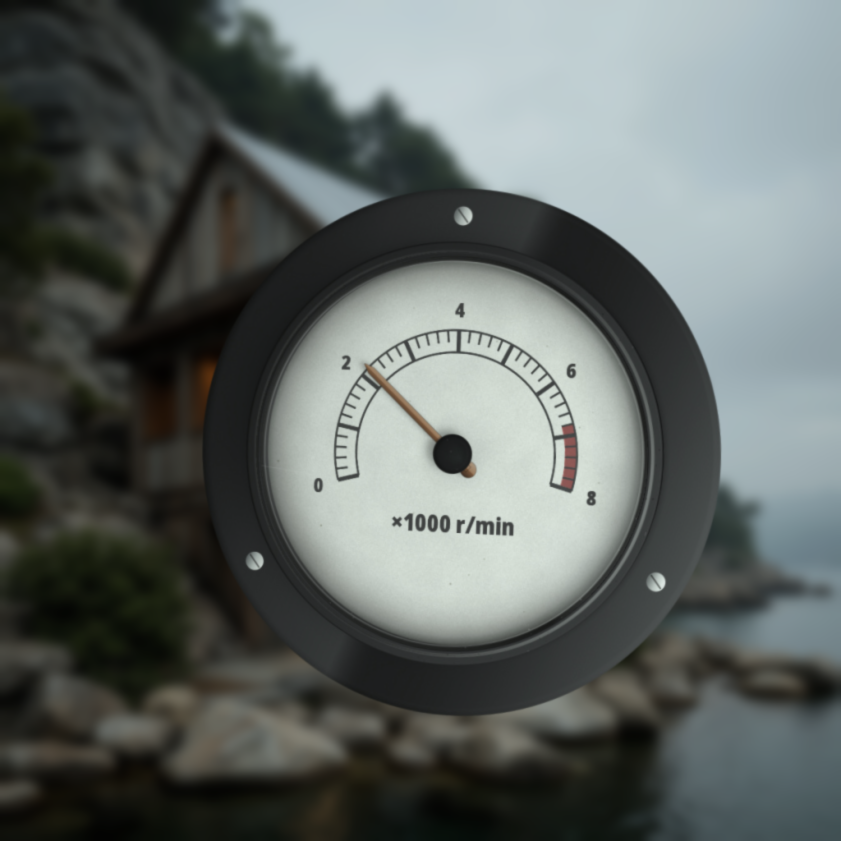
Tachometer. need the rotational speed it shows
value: 2200 rpm
